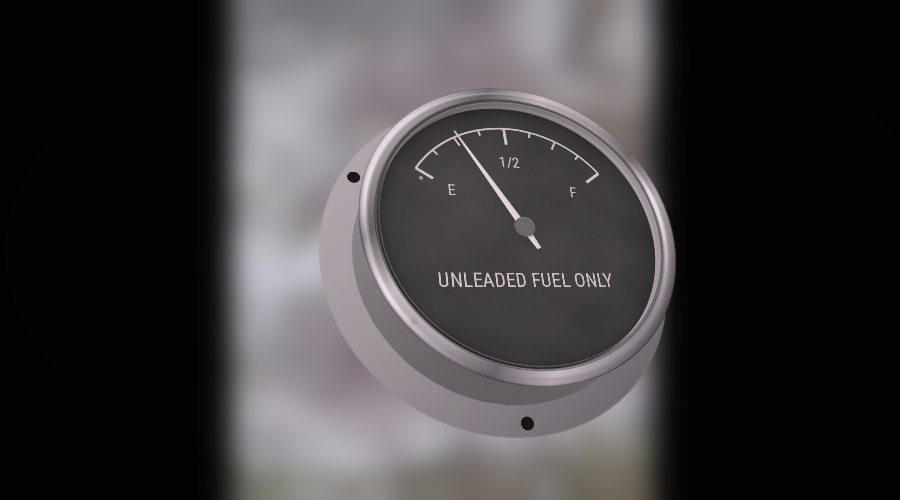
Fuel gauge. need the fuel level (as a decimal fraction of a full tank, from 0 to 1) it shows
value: 0.25
